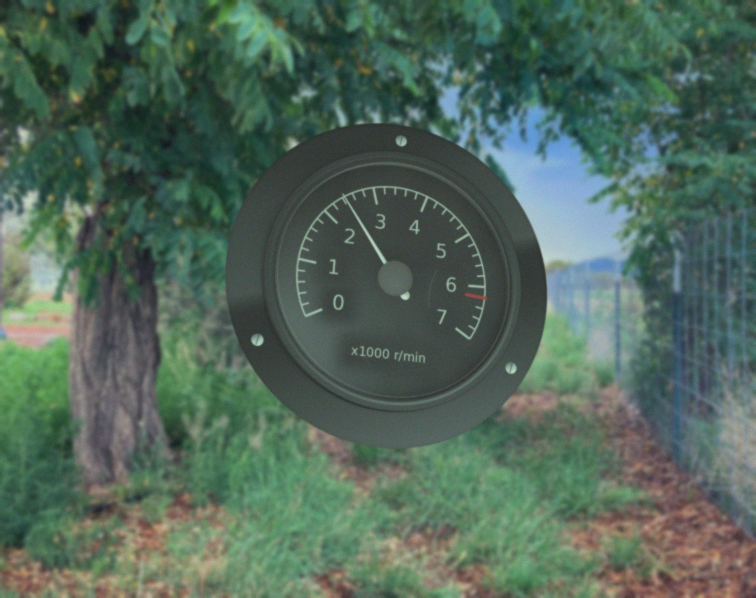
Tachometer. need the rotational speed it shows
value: 2400 rpm
